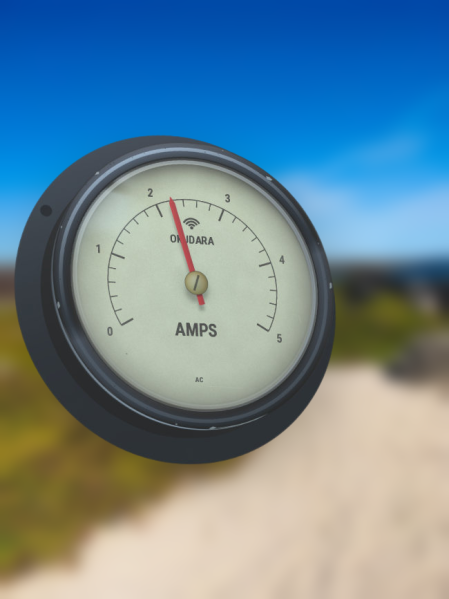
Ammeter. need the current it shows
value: 2.2 A
